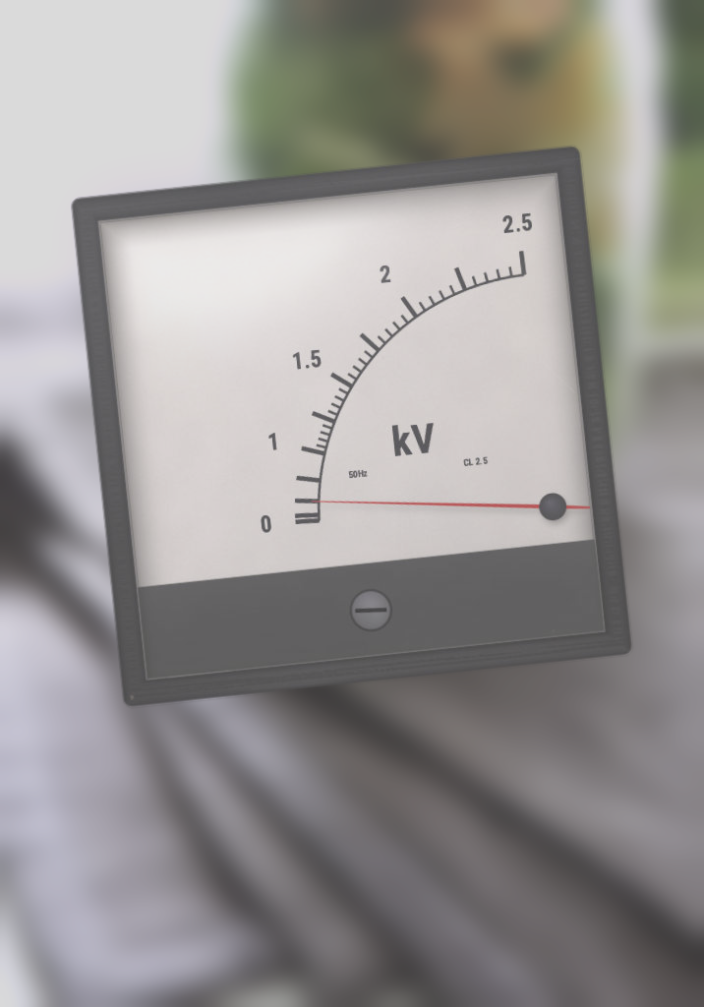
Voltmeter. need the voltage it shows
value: 0.5 kV
